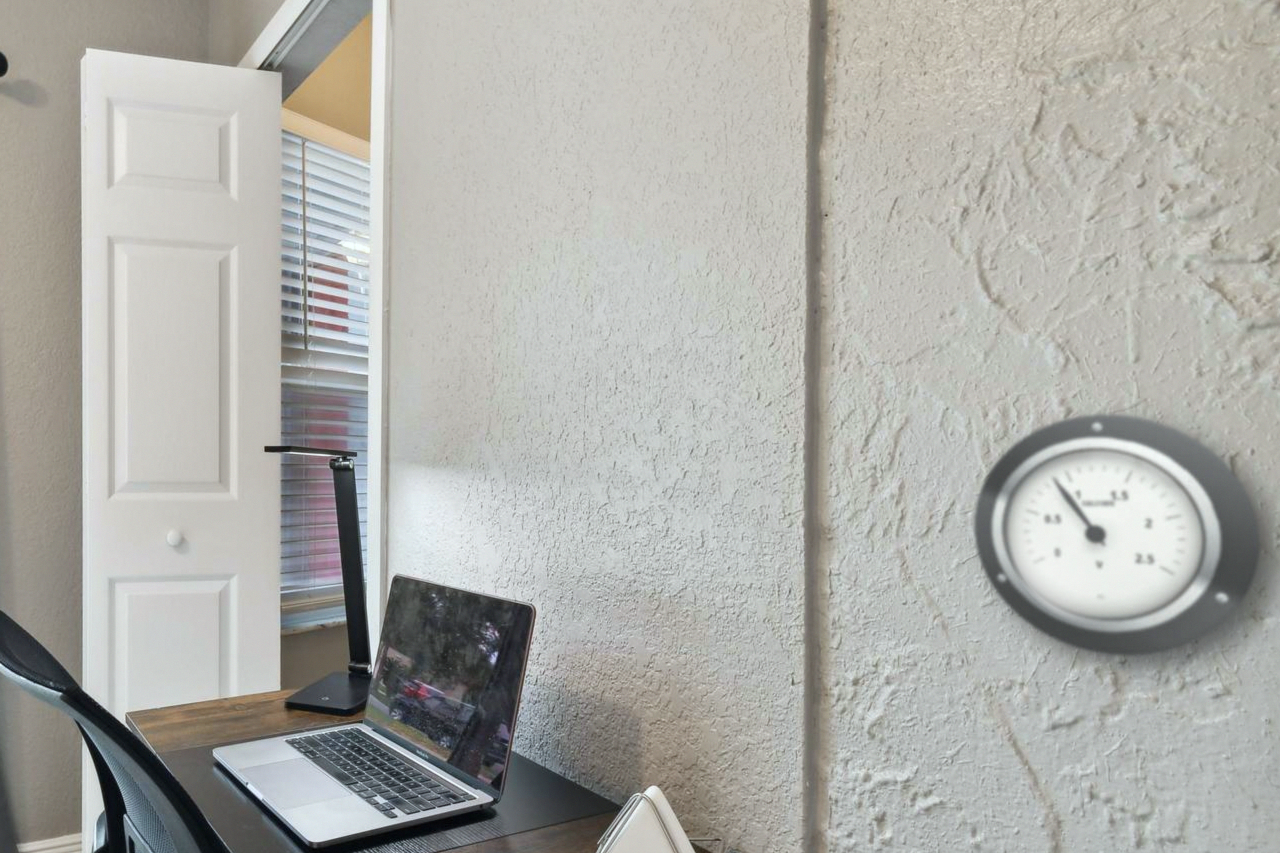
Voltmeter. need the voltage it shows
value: 0.9 V
